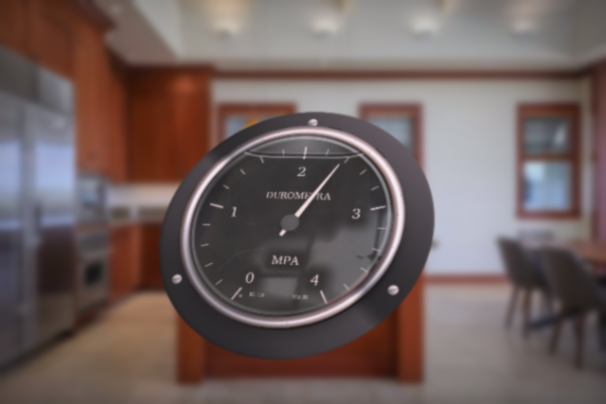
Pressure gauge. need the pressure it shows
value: 2.4 MPa
